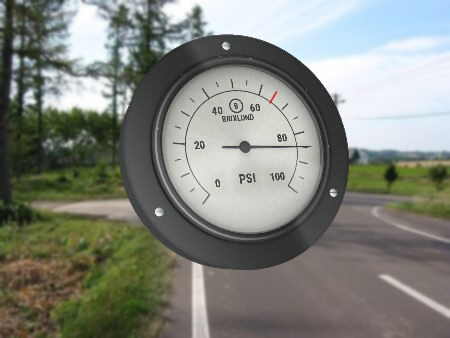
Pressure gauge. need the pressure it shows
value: 85 psi
